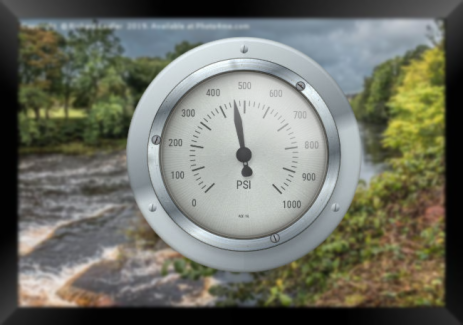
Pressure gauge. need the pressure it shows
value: 460 psi
